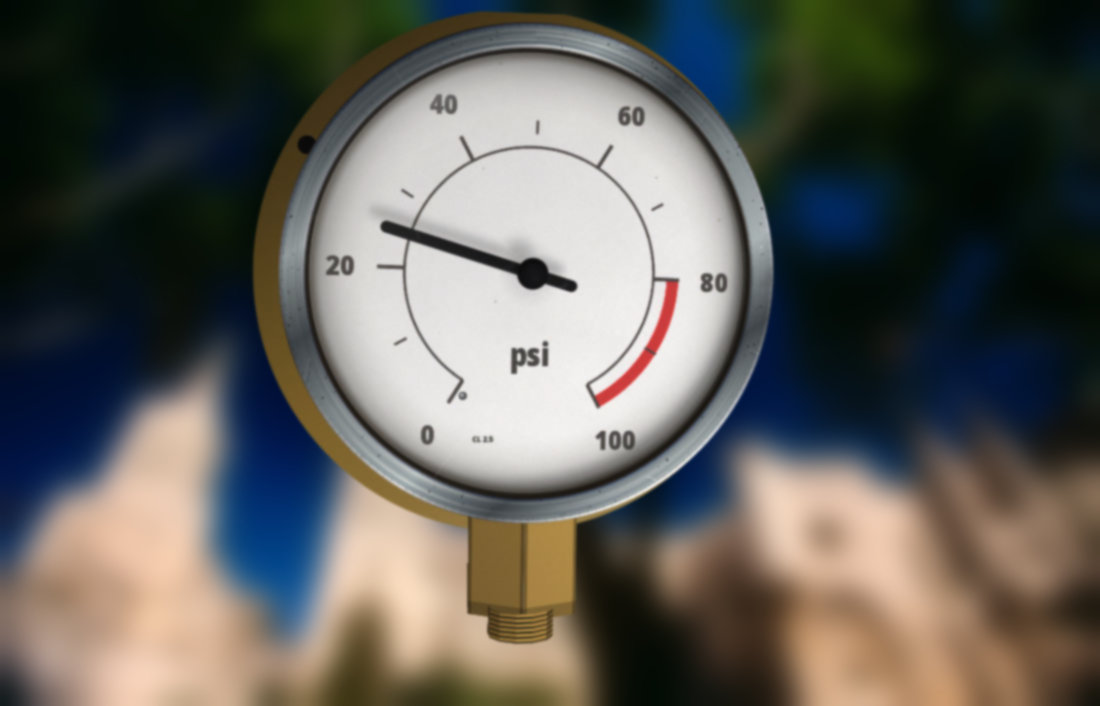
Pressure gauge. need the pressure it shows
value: 25 psi
